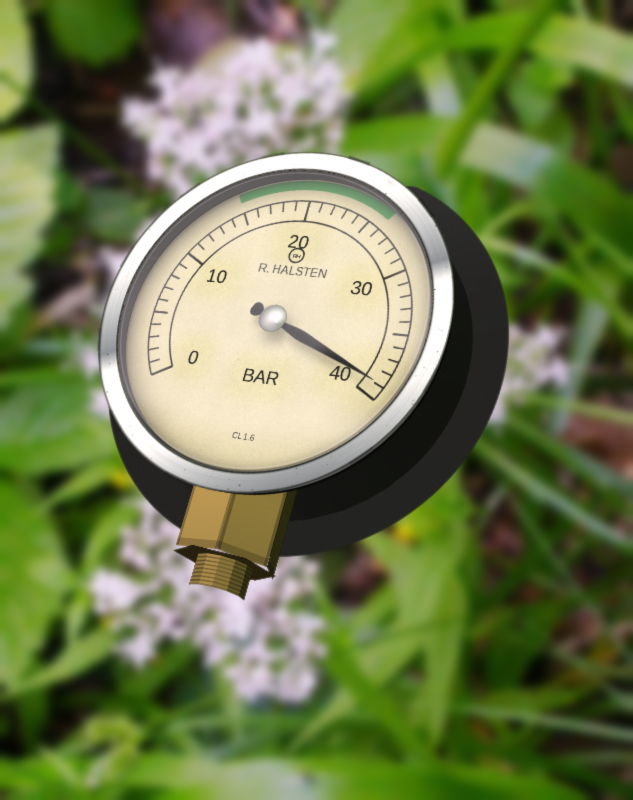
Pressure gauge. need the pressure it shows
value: 39 bar
